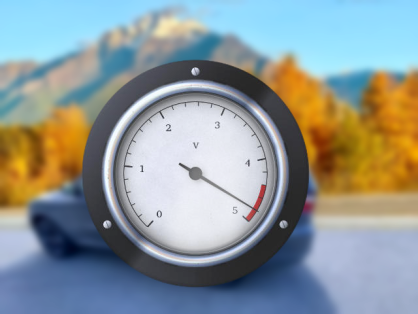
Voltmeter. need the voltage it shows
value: 4.8 V
